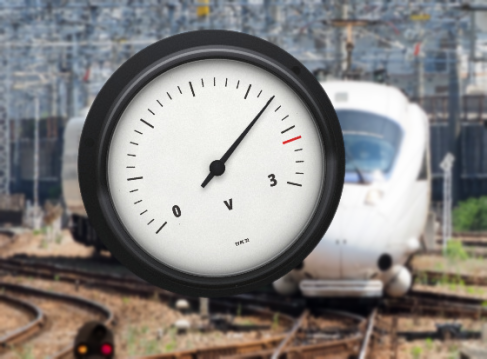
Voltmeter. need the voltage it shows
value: 2.2 V
